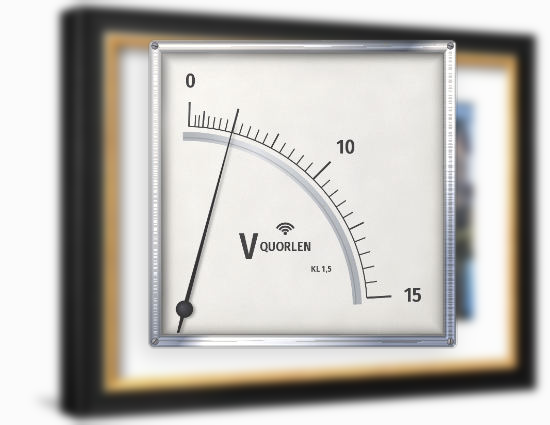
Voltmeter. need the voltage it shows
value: 5 V
